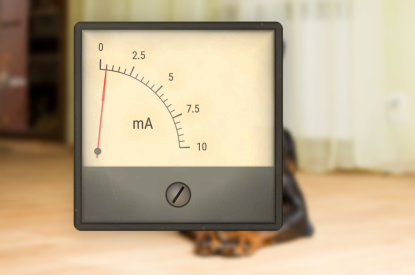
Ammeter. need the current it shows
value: 0.5 mA
